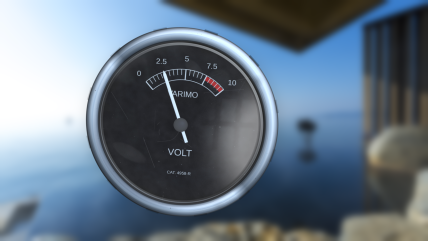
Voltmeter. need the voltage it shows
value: 2.5 V
